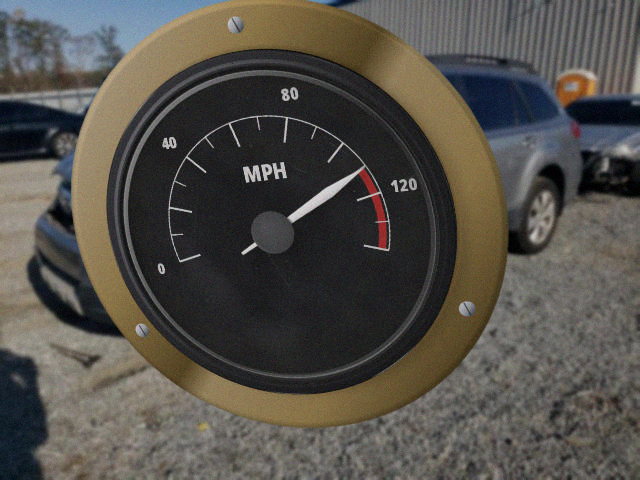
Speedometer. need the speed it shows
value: 110 mph
